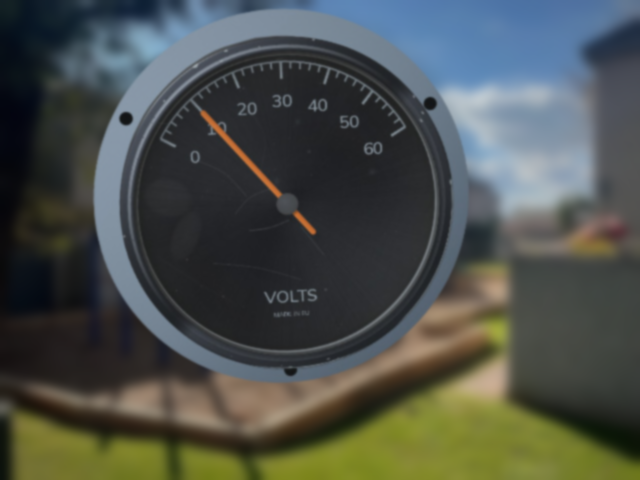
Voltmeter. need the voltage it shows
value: 10 V
